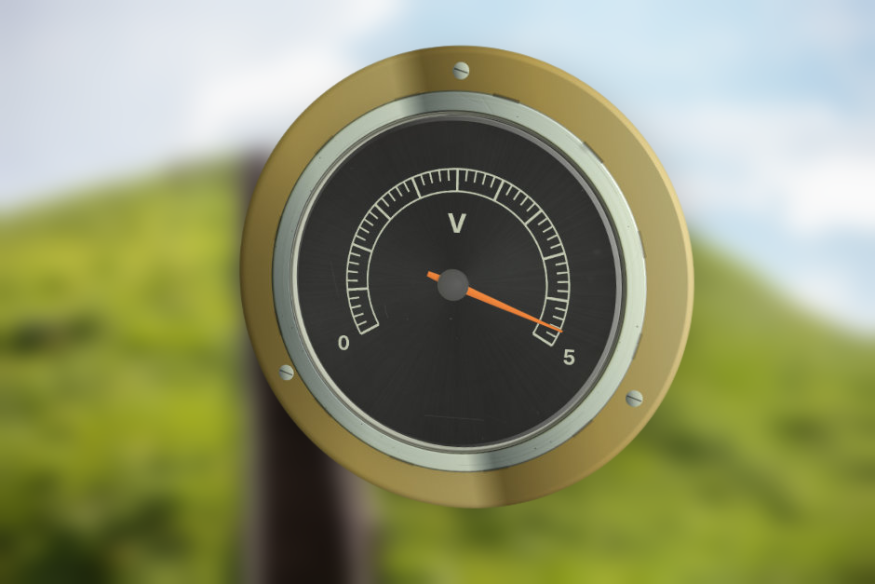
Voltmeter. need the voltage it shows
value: 4.8 V
